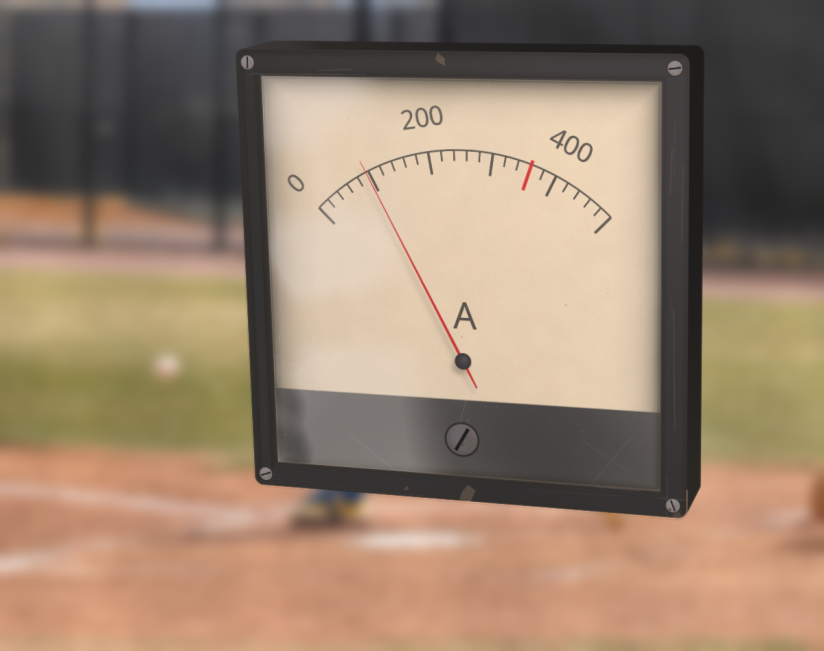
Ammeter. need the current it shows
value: 100 A
